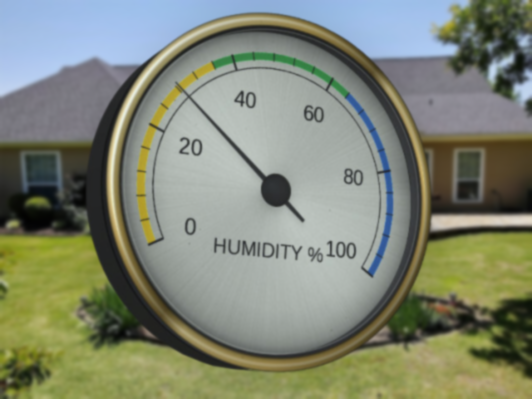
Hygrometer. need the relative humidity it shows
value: 28 %
